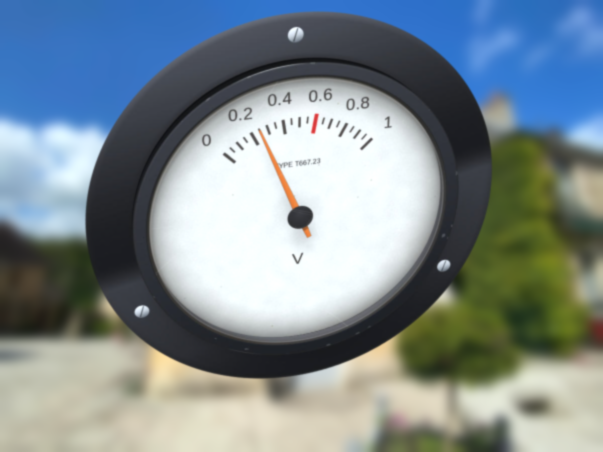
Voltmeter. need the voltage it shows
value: 0.25 V
